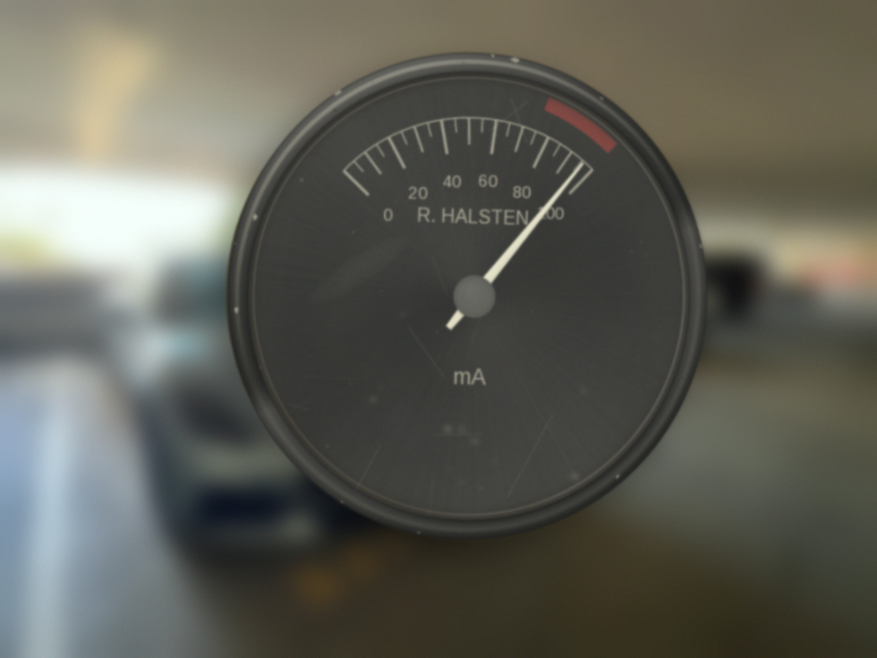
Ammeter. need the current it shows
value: 95 mA
